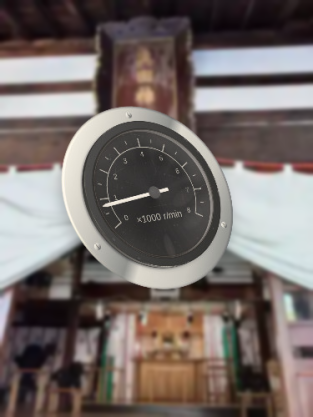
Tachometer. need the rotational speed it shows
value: 750 rpm
